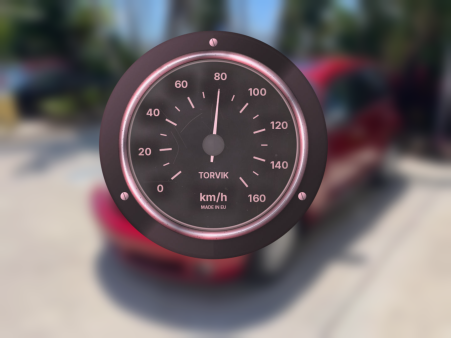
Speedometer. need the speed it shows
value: 80 km/h
